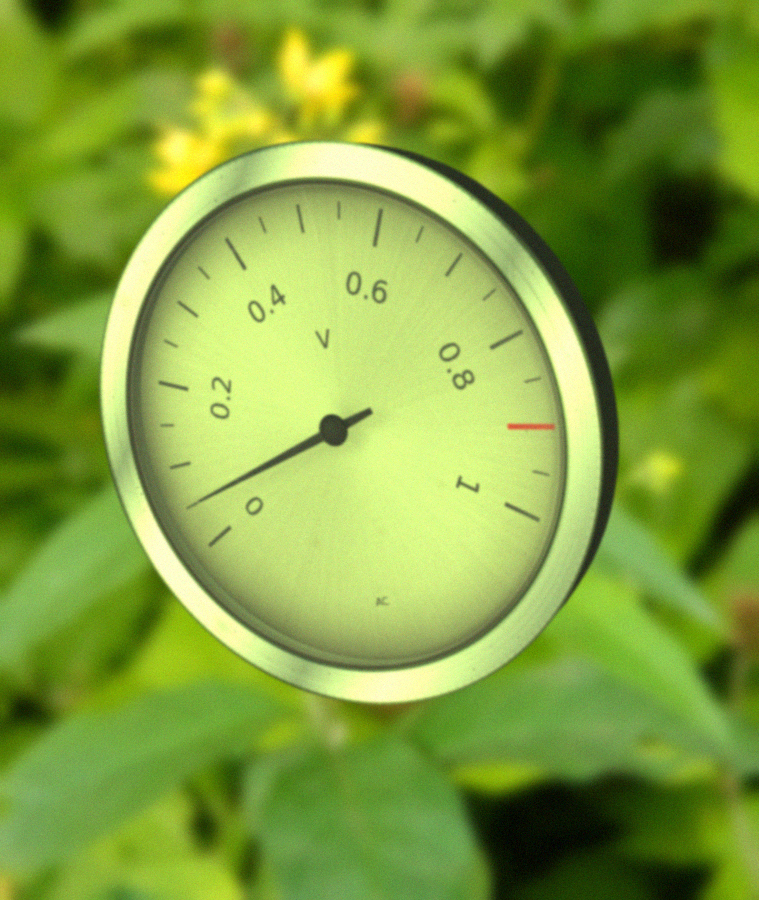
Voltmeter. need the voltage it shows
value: 0.05 V
